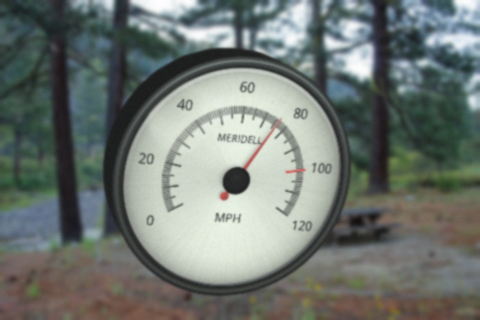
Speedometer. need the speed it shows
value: 75 mph
